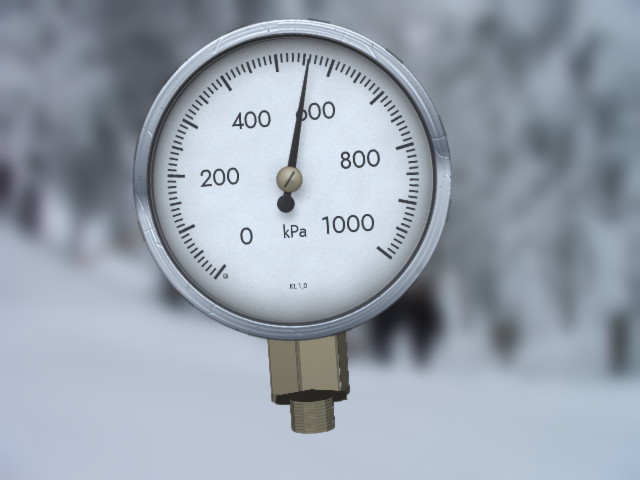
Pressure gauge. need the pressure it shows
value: 560 kPa
